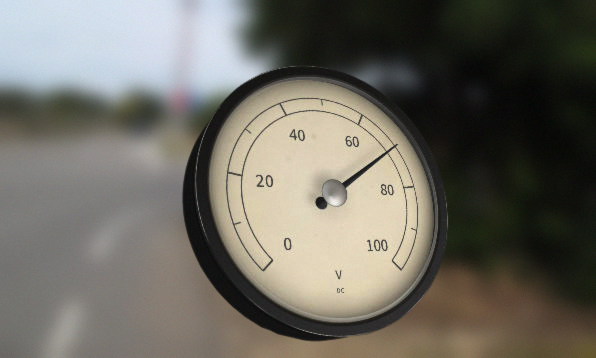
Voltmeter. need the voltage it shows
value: 70 V
